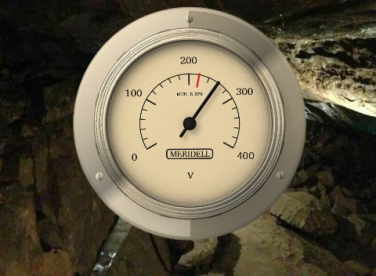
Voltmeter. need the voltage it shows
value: 260 V
